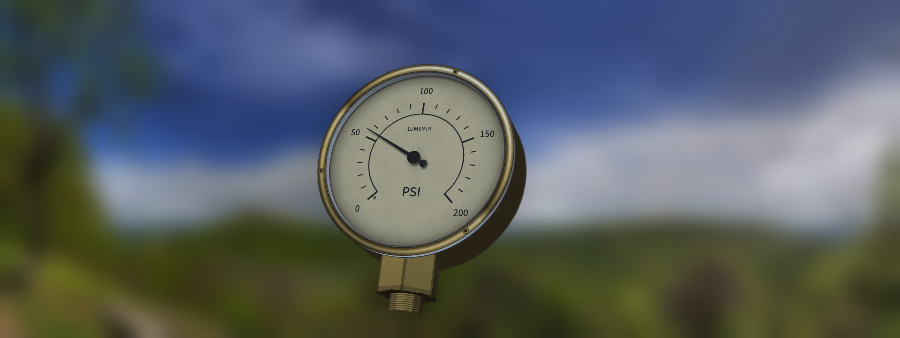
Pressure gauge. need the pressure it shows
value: 55 psi
